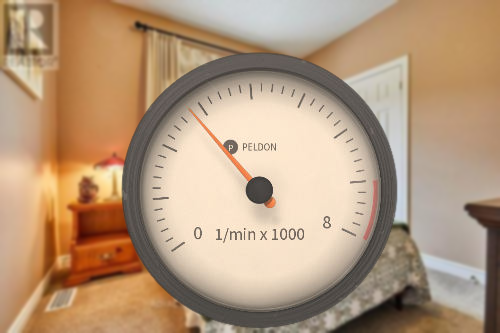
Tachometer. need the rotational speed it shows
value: 2800 rpm
